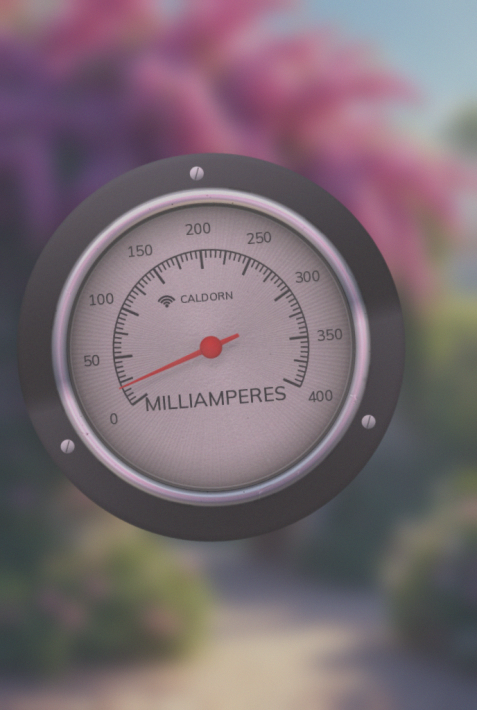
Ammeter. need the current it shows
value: 20 mA
